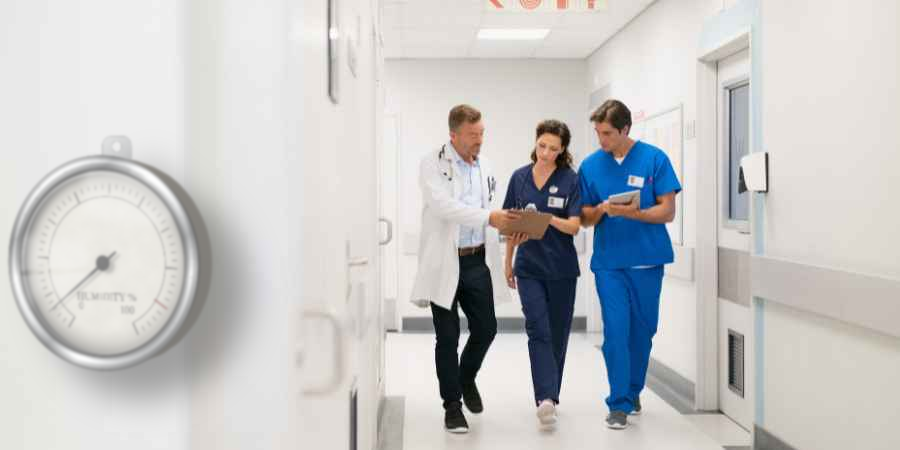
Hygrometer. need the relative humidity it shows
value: 6 %
